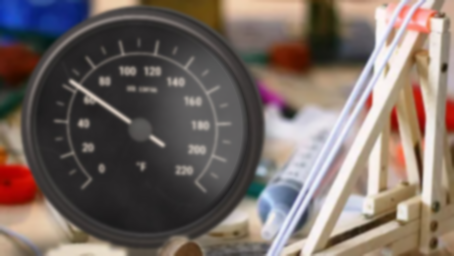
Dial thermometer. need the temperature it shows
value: 65 °F
